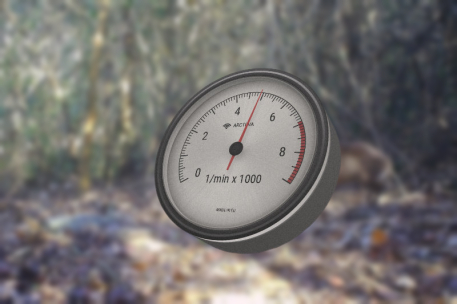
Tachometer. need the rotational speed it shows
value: 5000 rpm
